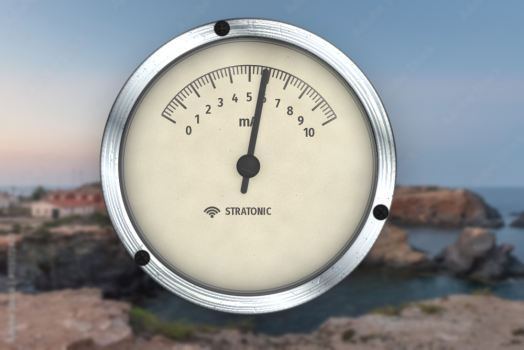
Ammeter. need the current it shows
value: 5.8 mA
